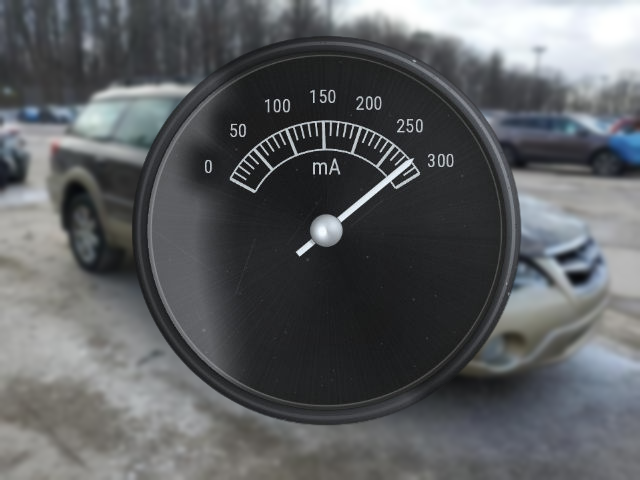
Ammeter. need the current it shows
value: 280 mA
